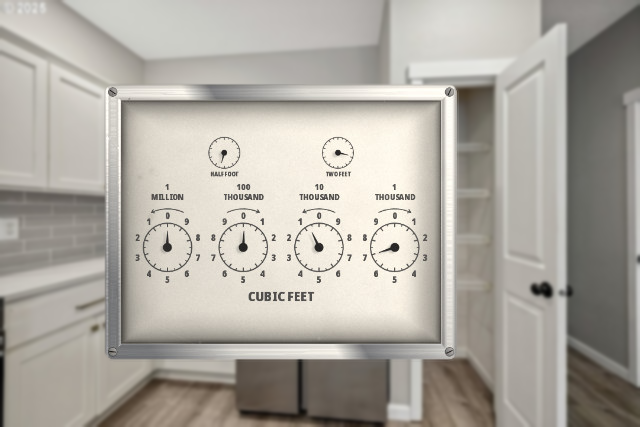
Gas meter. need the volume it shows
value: 700 ft³
